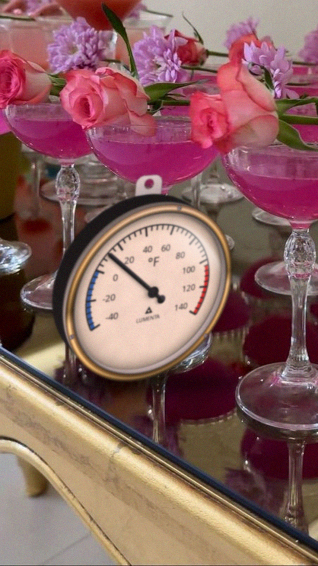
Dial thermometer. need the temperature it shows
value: 12 °F
